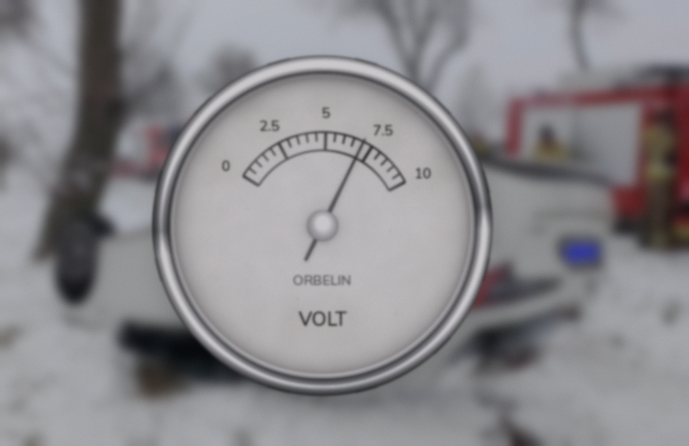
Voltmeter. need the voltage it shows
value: 7 V
